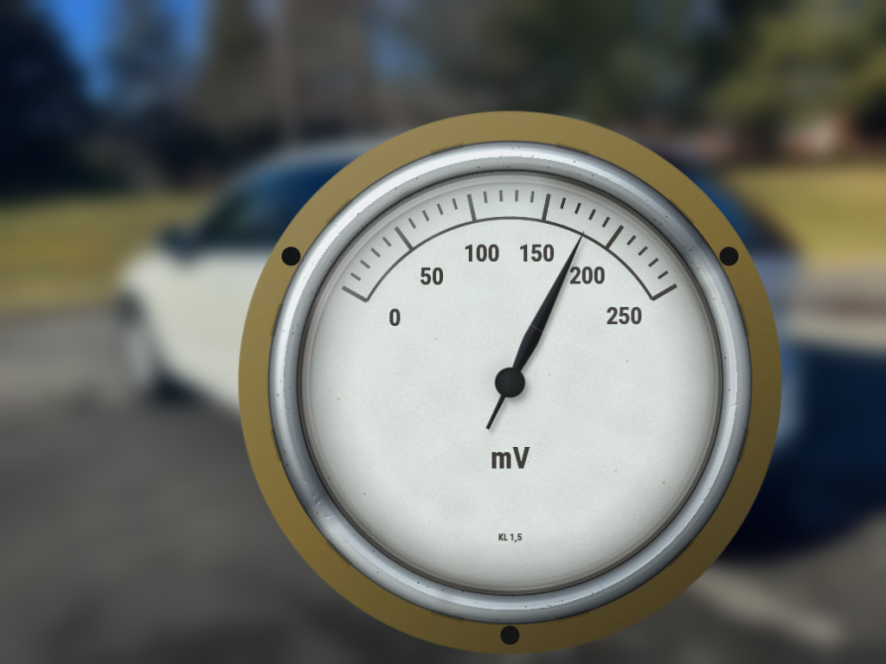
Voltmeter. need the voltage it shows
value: 180 mV
